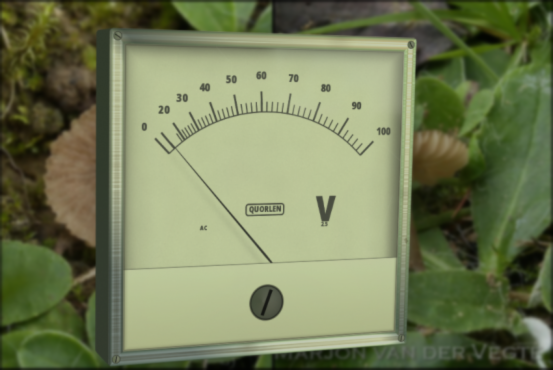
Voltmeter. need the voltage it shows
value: 10 V
